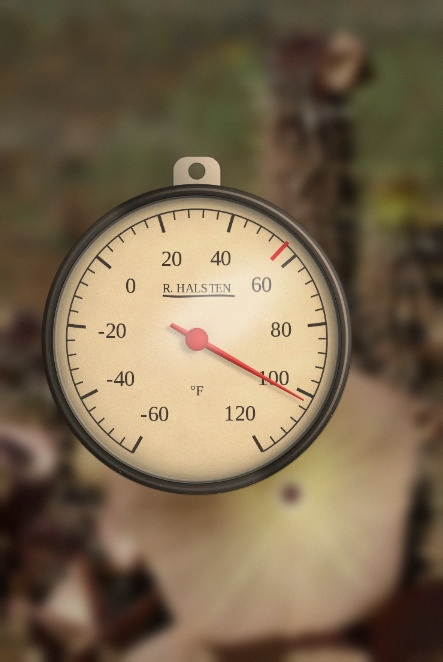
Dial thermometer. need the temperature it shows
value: 102 °F
